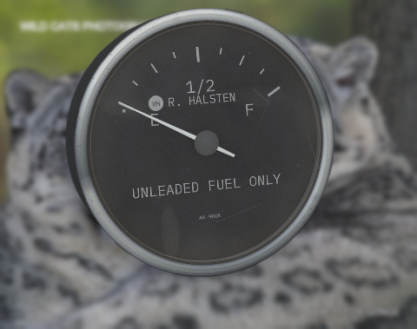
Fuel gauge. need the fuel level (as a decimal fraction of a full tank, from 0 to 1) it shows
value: 0
